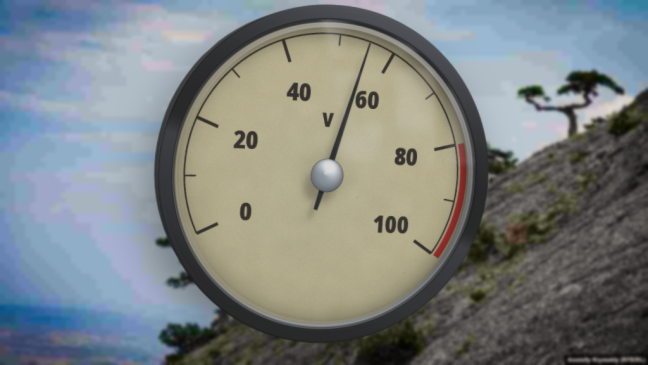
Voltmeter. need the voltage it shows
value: 55 V
